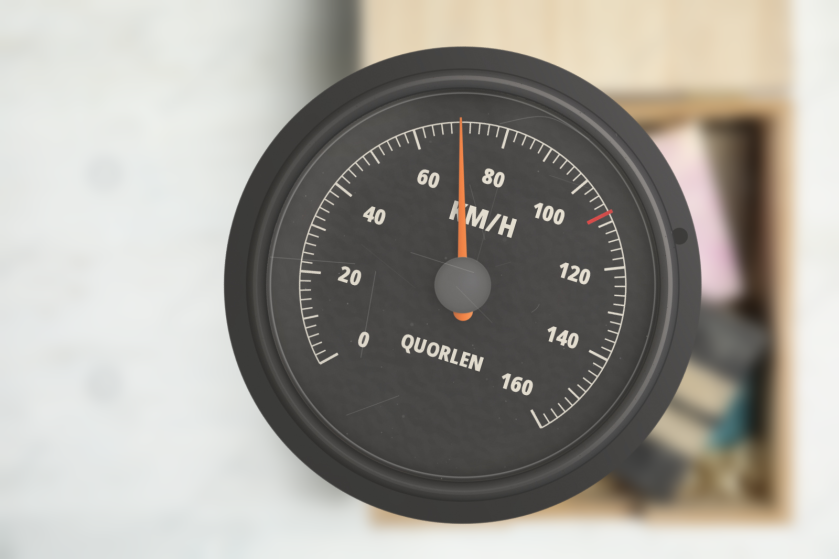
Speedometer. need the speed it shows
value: 70 km/h
